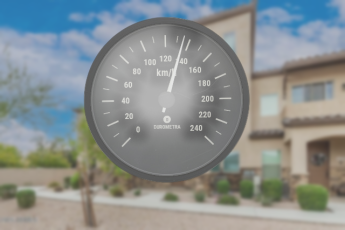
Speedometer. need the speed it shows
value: 135 km/h
